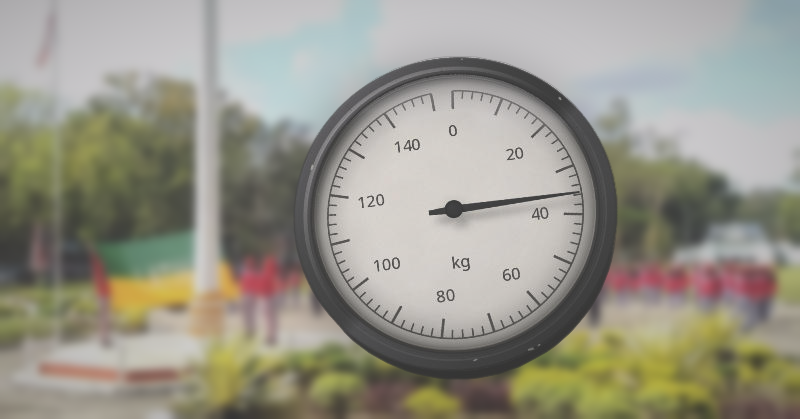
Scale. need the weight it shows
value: 36 kg
